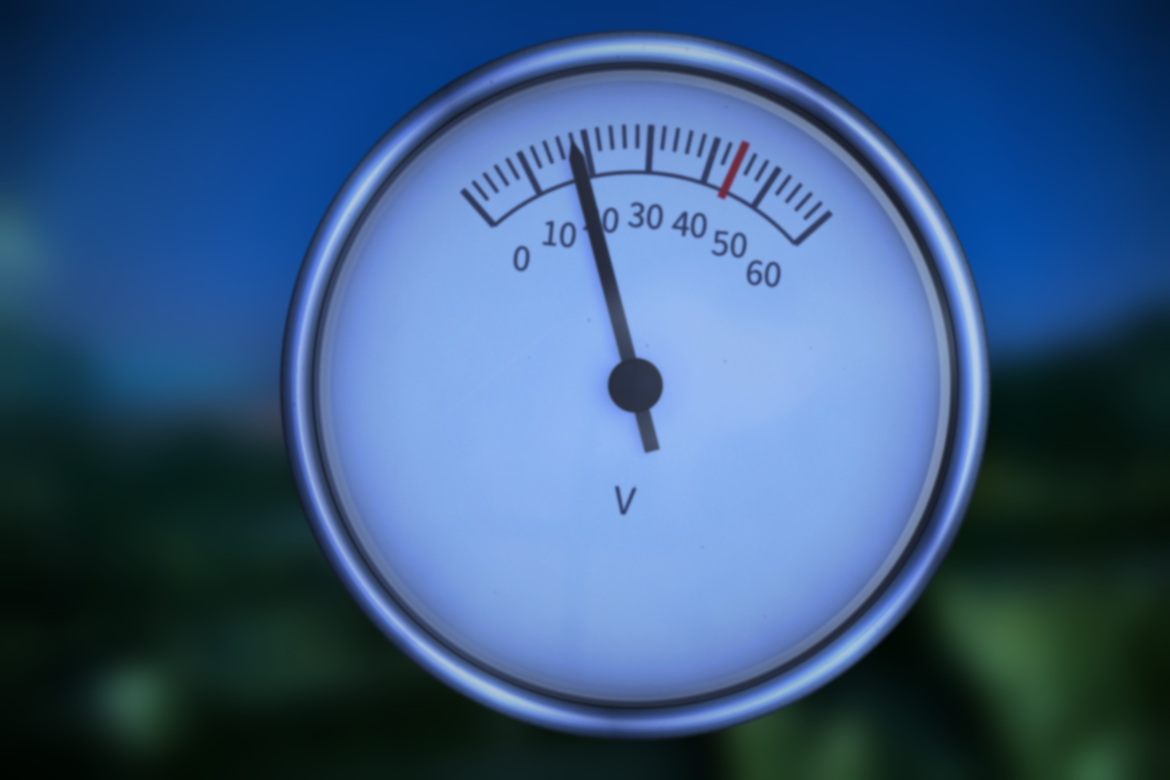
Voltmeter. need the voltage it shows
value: 18 V
